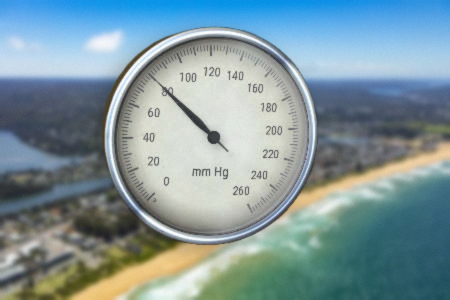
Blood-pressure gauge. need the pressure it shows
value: 80 mmHg
